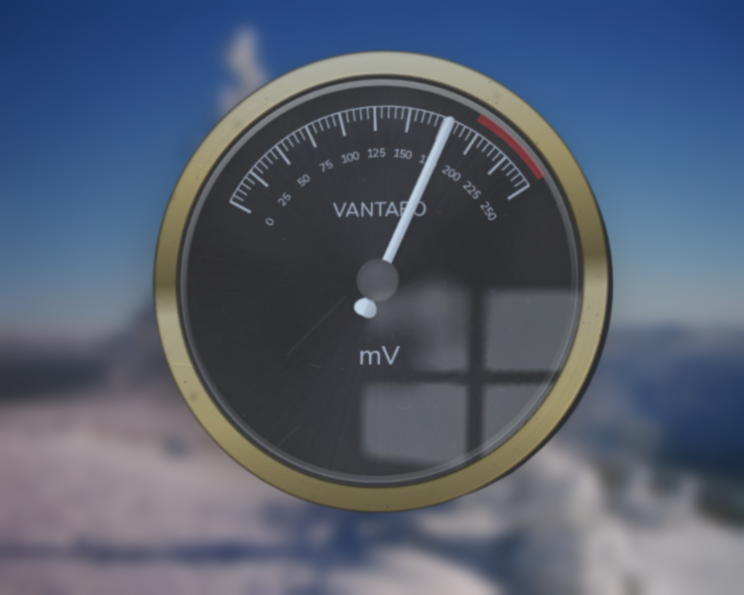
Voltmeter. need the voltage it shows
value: 180 mV
